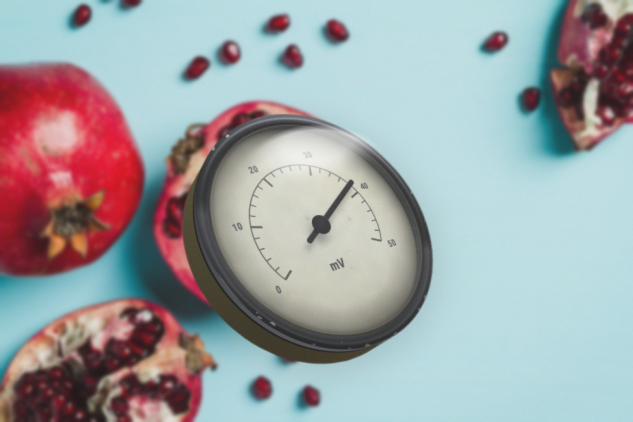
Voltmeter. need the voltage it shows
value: 38 mV
